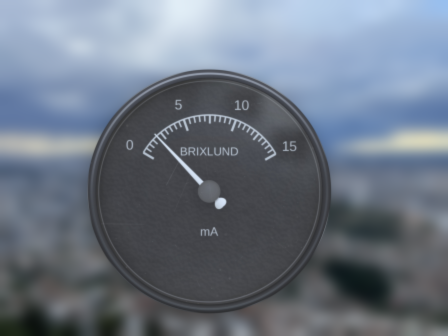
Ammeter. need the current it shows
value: 2 mA
